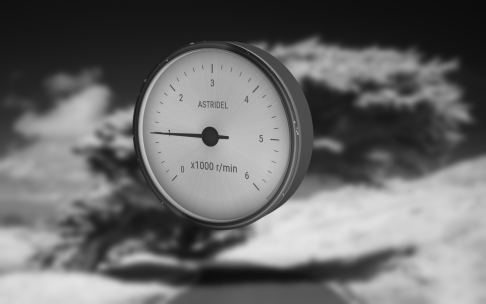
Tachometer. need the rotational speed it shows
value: 1000 rpm
